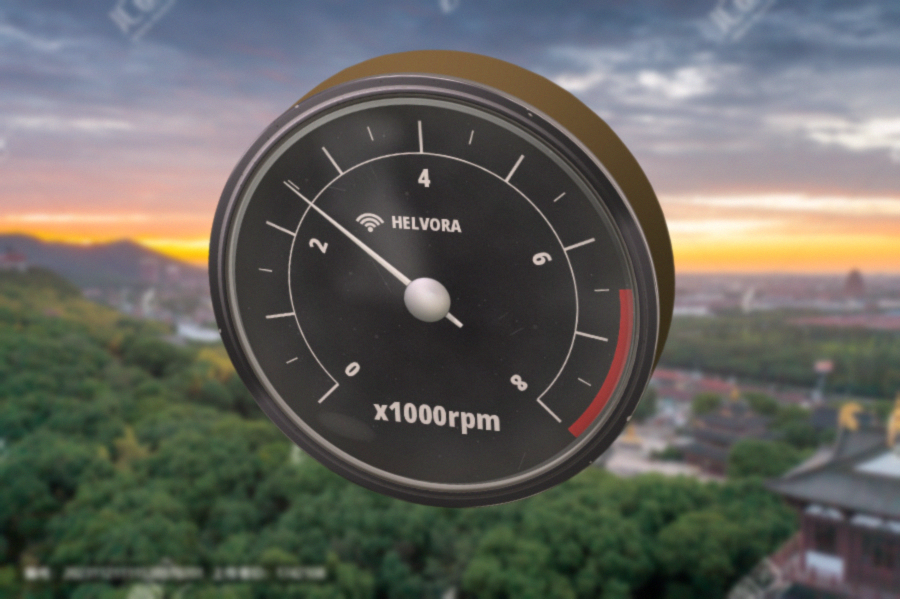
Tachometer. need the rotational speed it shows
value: 2500 rpm
